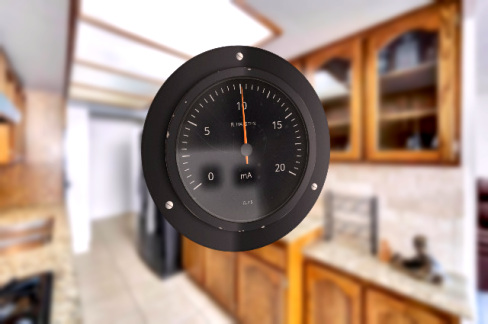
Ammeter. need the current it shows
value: 10 mA
